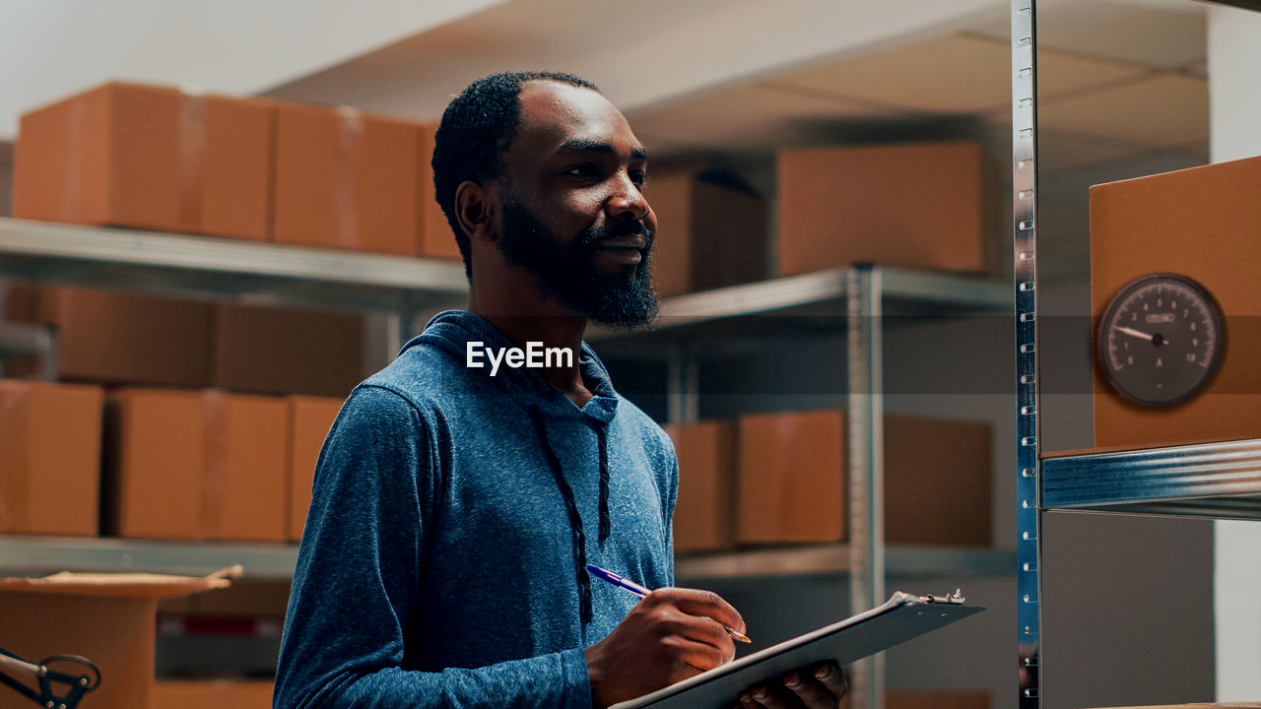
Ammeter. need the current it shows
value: 2 A
